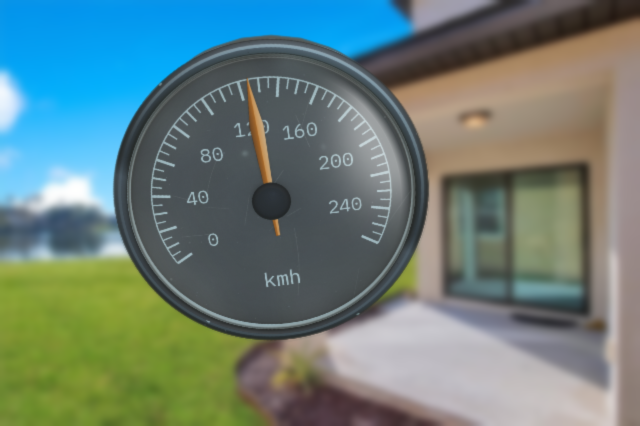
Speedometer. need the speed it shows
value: 125 km/h
